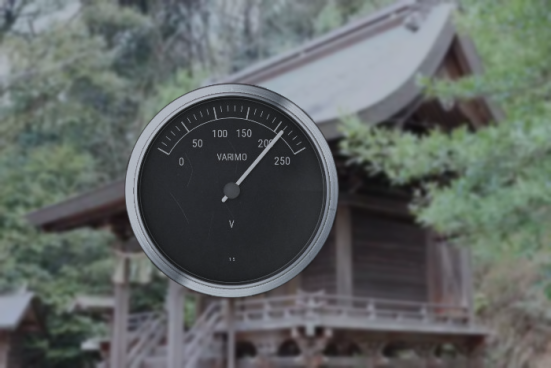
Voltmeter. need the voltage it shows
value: 210 V
